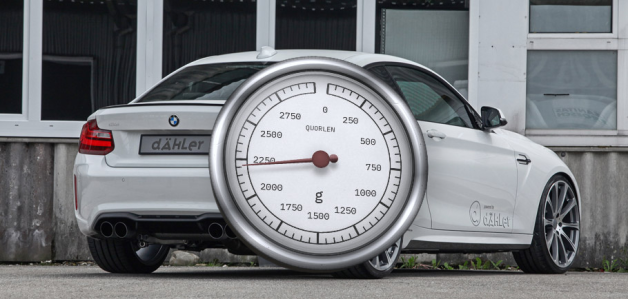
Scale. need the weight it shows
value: 2200 g
